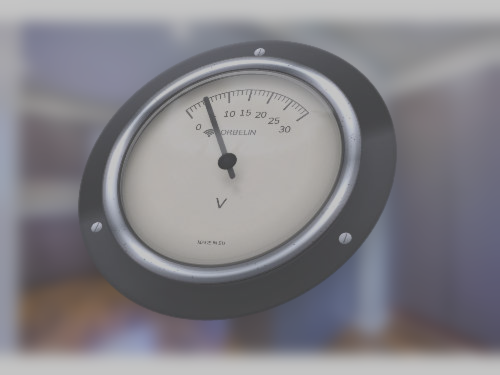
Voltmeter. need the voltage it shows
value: 5 V
